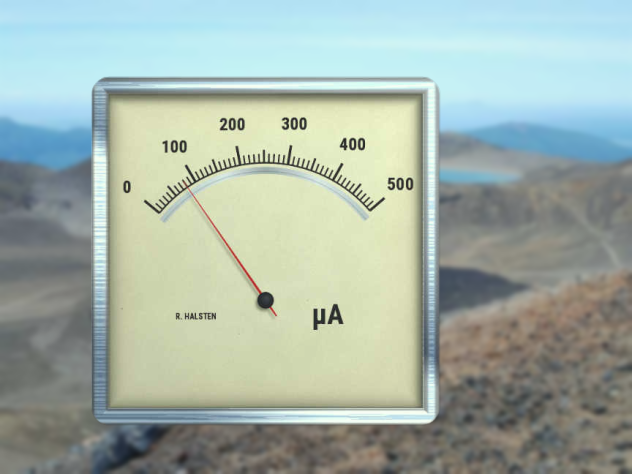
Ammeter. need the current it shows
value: 80 µA
